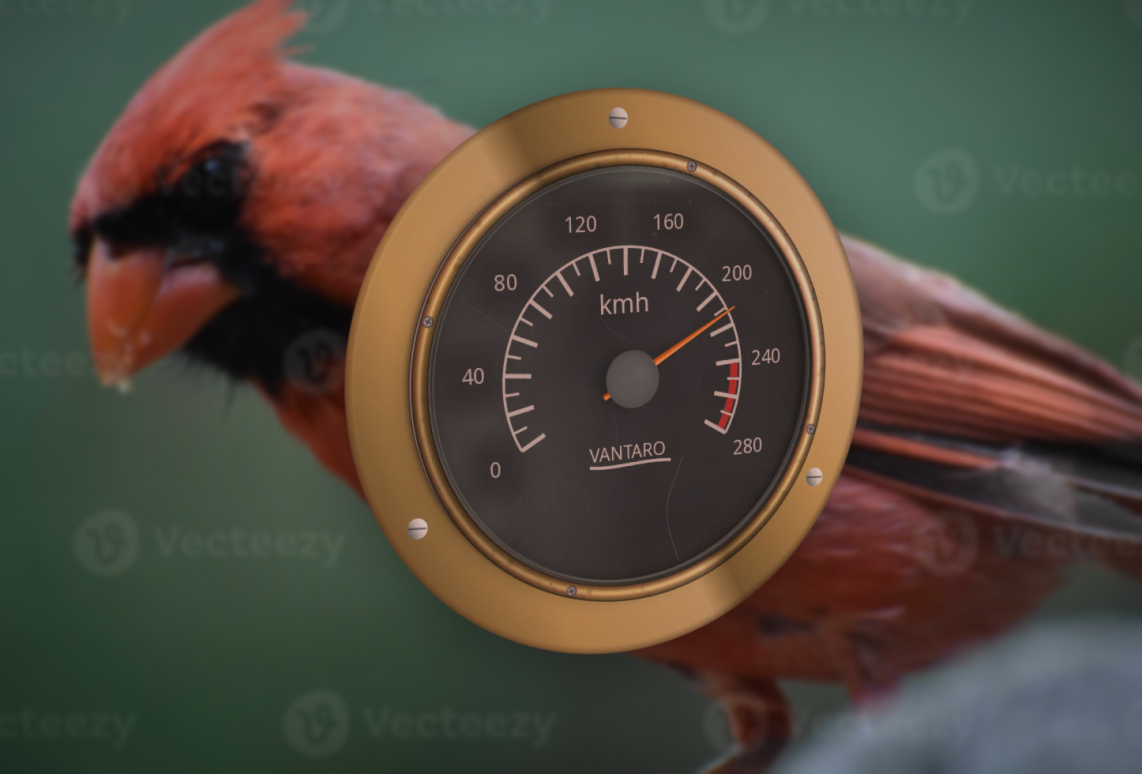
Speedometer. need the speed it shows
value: 210 km/h
